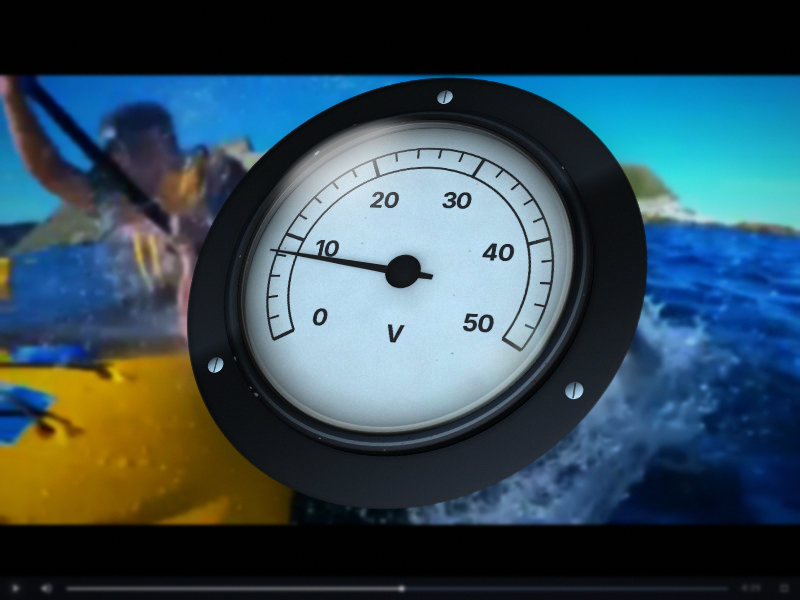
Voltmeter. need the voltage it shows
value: 8 V
